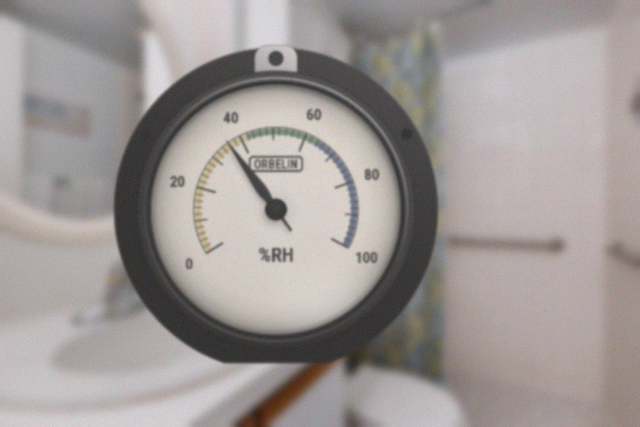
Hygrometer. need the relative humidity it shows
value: 36 %
